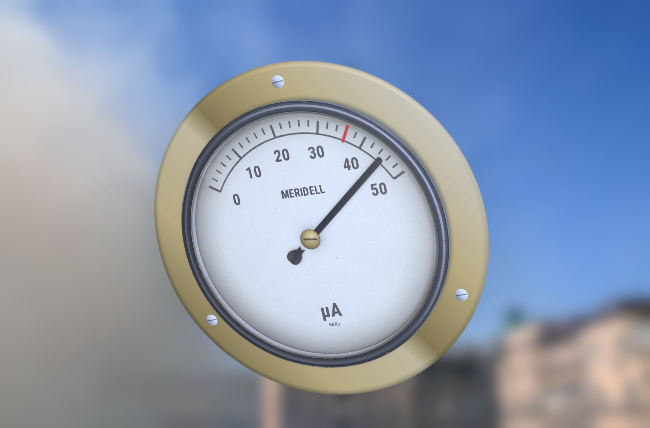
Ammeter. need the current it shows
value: 45 µA
